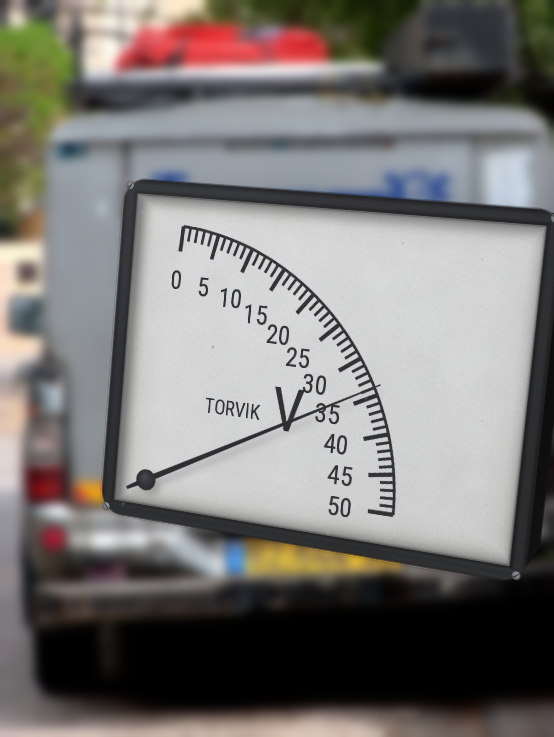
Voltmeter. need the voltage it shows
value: 34 V
